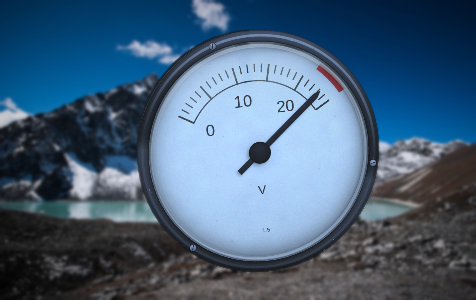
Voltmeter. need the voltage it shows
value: 23 V
